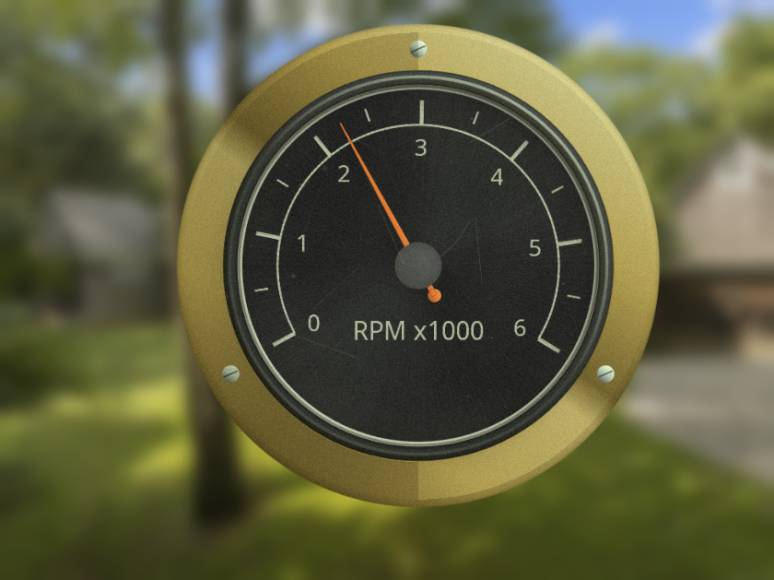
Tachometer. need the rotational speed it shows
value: 2250 rpm
